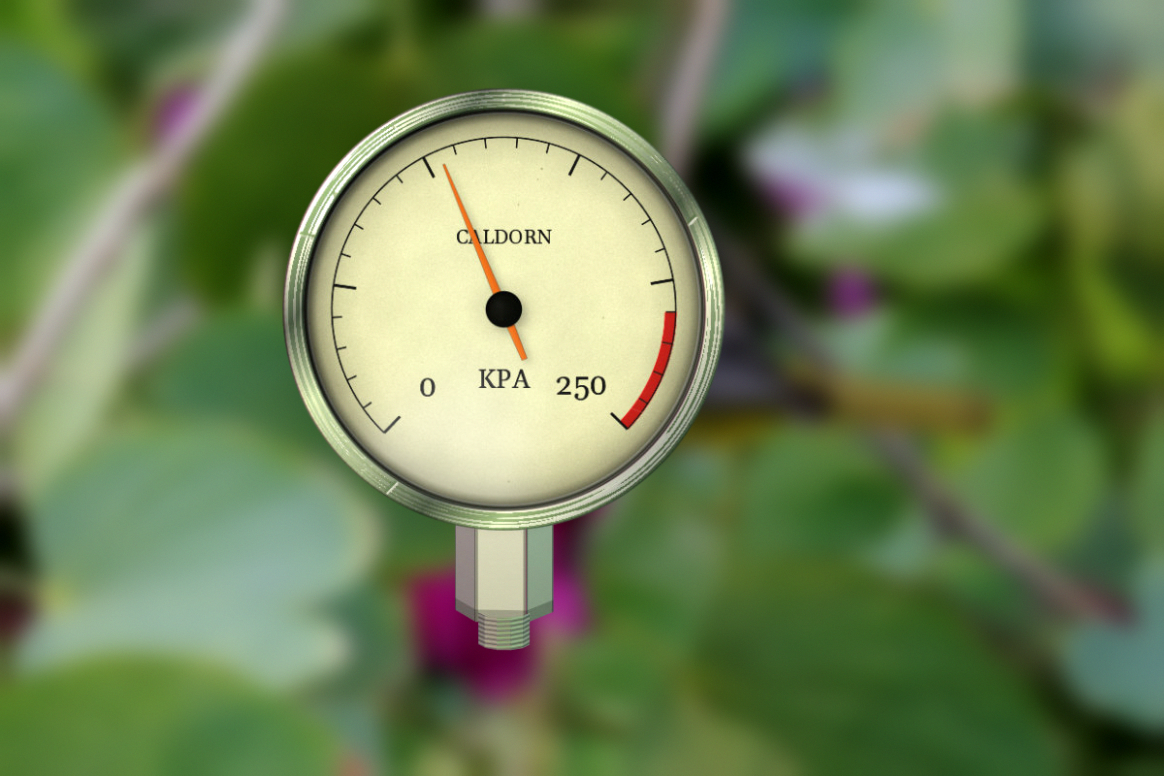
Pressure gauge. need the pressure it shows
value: 105 kPa
